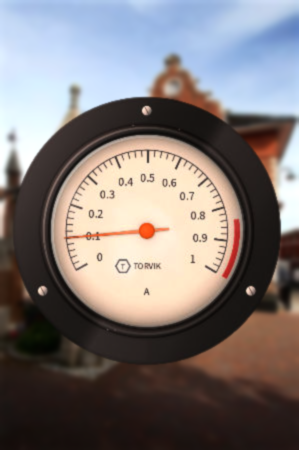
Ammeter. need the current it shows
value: 0.1 A
